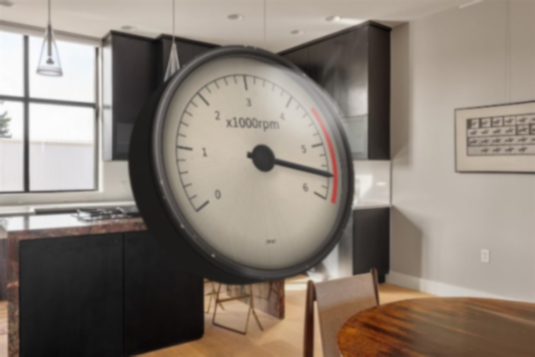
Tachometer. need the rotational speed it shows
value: 5600 rpm
